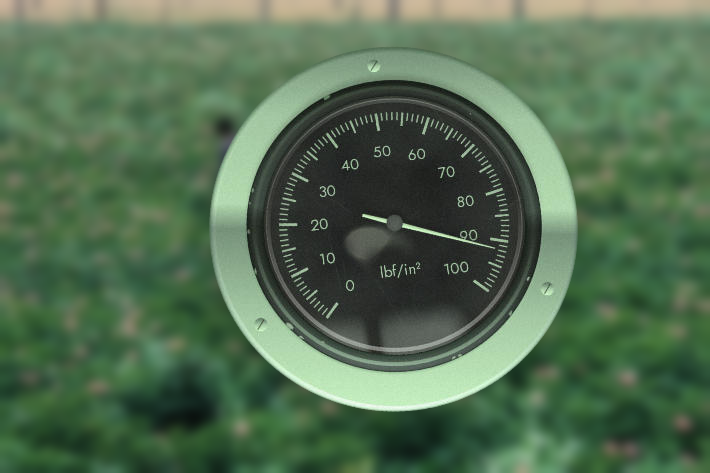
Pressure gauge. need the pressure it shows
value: 92 psi
